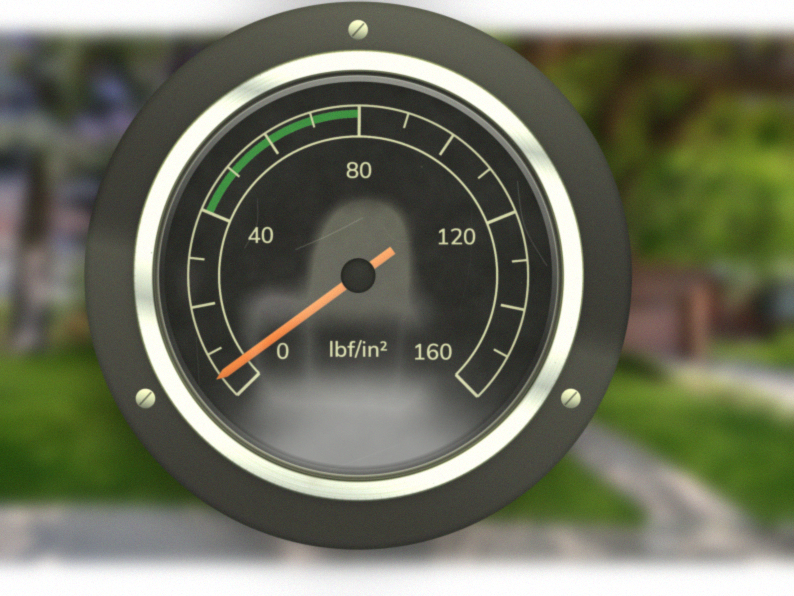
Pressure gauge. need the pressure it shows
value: 5 psi
